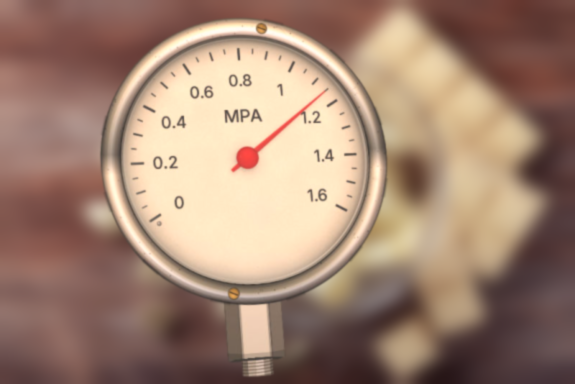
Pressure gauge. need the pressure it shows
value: 1.15 MPa
